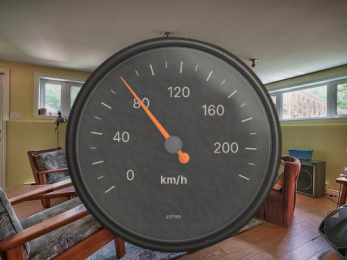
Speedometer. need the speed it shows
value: 80 km/h
